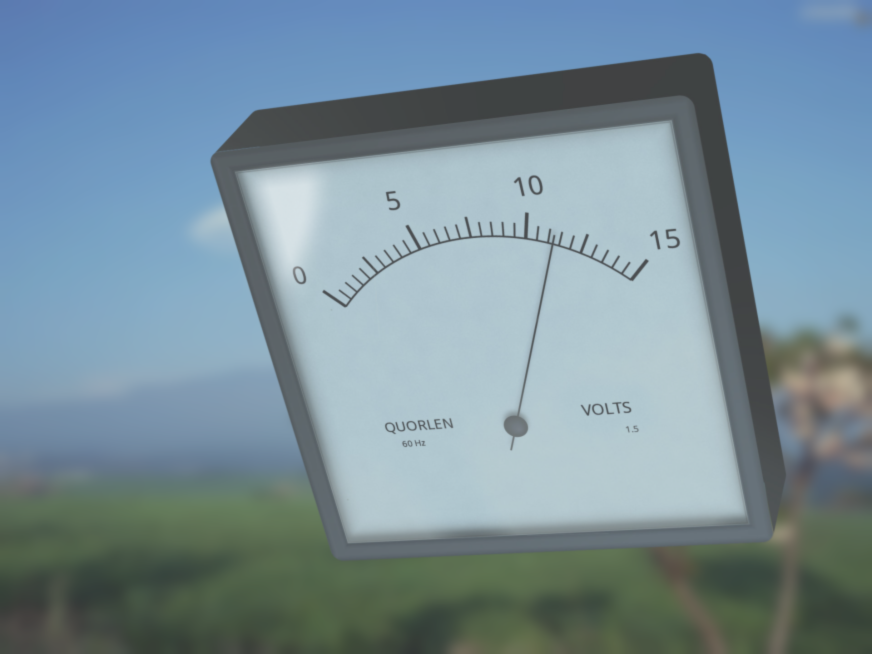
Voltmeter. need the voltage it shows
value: 11.25 V
